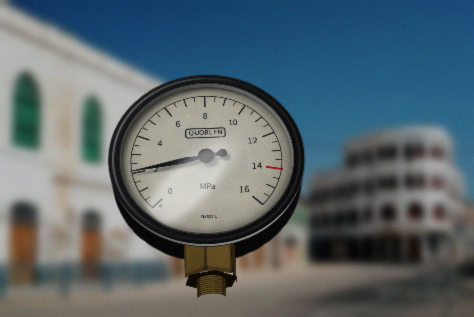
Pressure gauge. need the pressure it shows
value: 2 MPa
